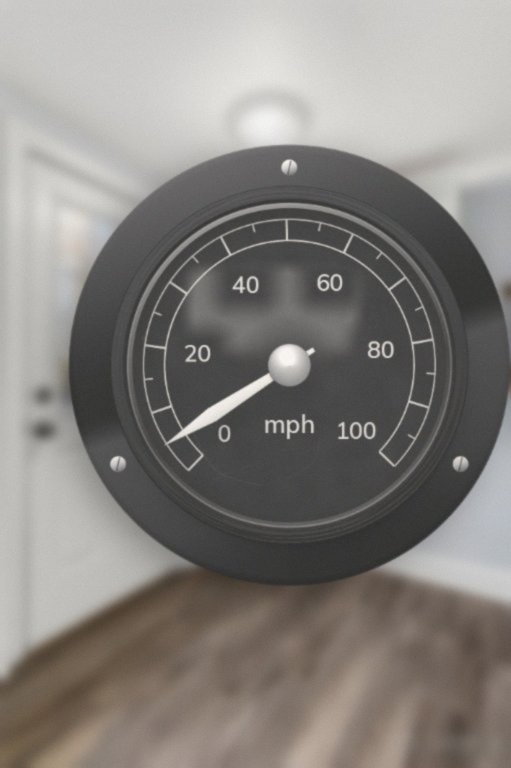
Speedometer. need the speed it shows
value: 5 mph
